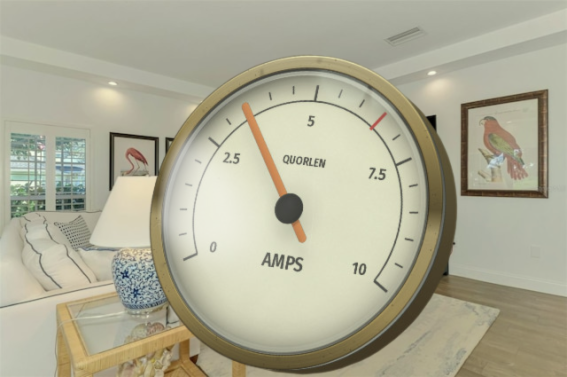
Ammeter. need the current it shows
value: 3.5 A
